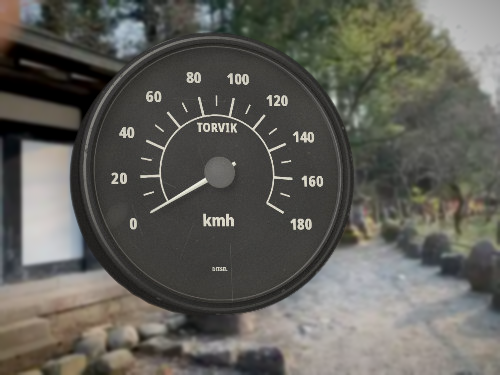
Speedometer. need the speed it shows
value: 0 km/h
